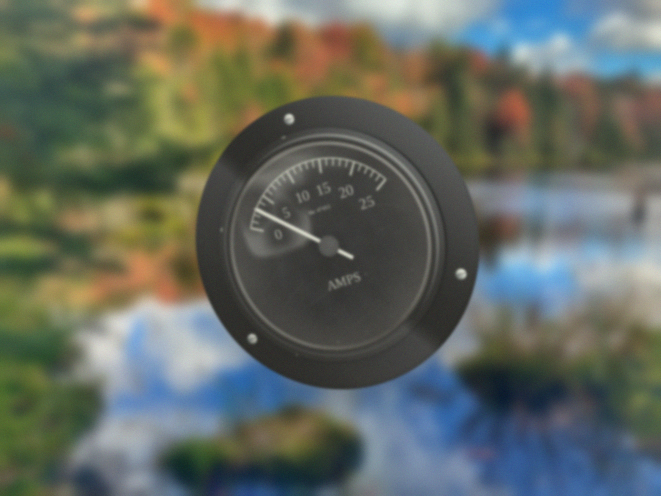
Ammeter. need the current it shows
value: 3 A
